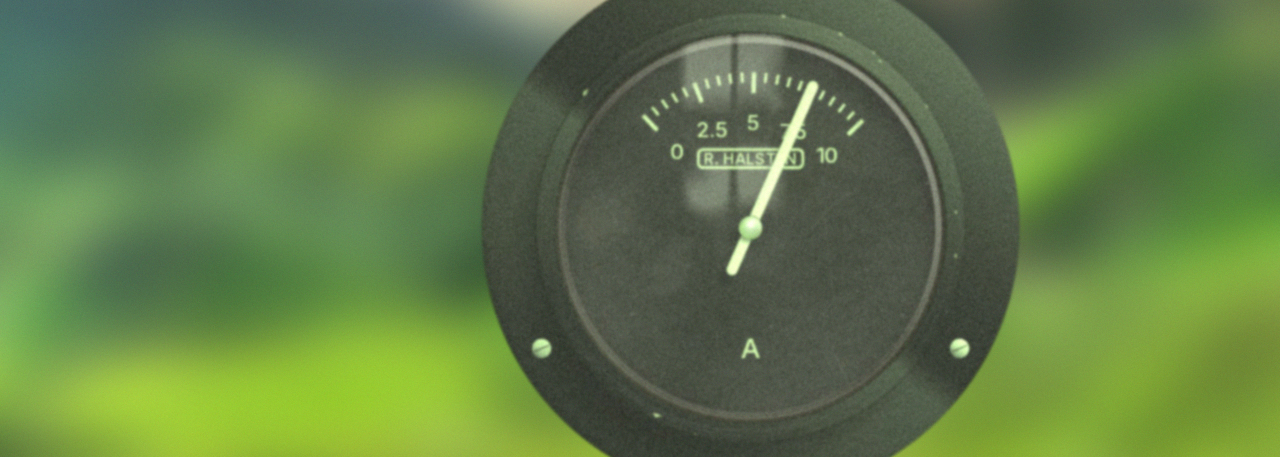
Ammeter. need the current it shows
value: 7.5 A
